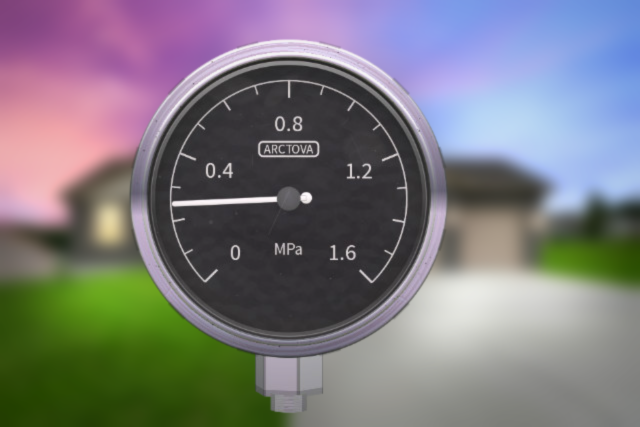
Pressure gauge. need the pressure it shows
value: 0.25 MPa
